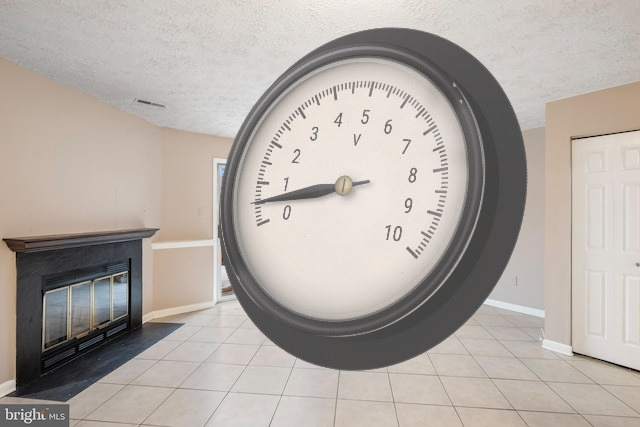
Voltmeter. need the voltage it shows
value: 0.5 V
